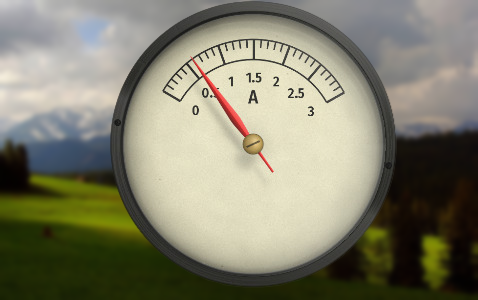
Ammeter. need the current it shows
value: 0.6 A
